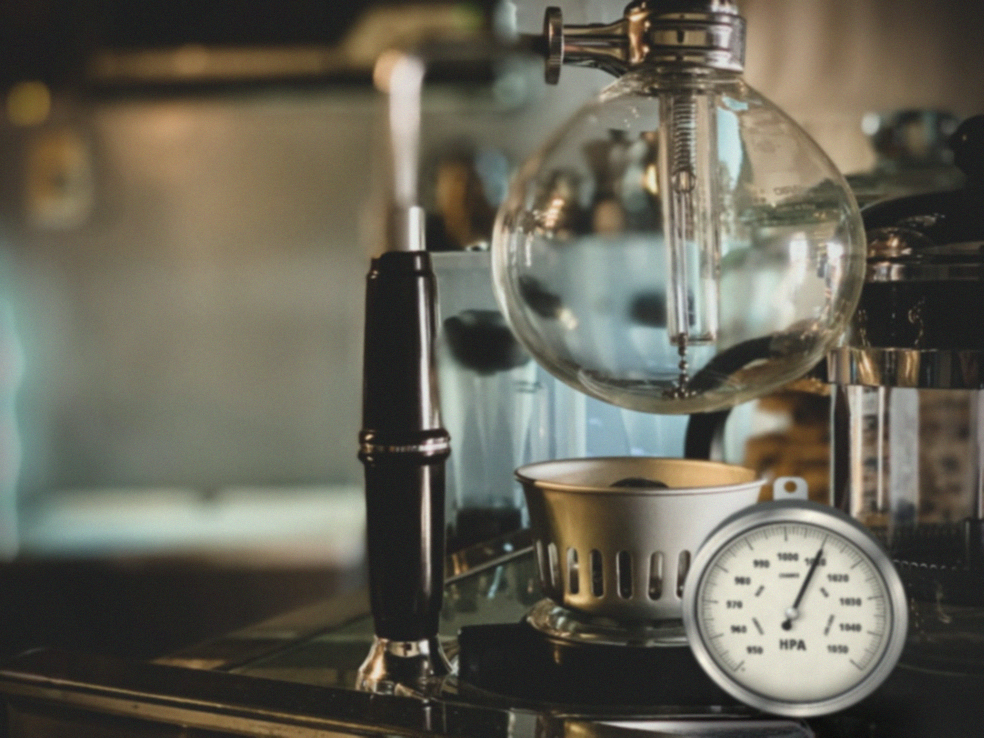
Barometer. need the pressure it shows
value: 1010 hPa
